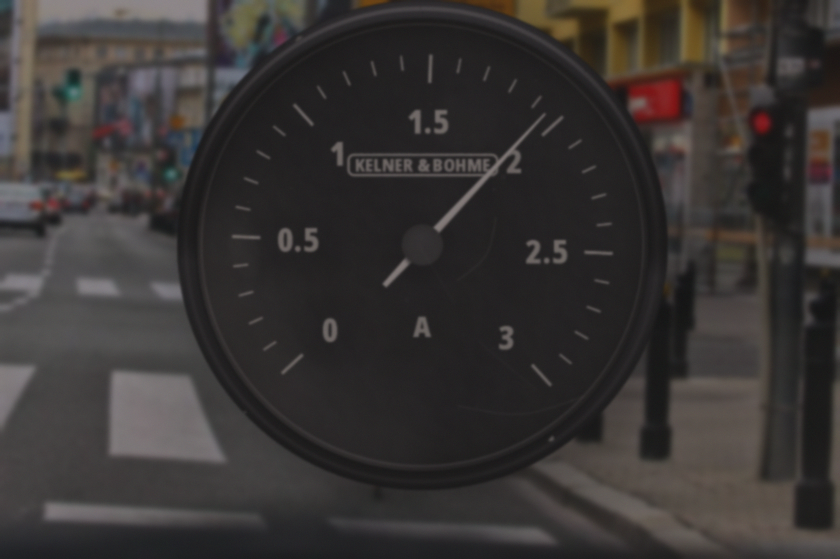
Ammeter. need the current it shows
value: 1.95 A
